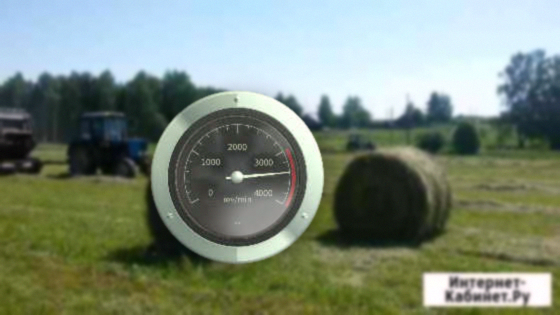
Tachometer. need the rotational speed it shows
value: 3400 rpm
